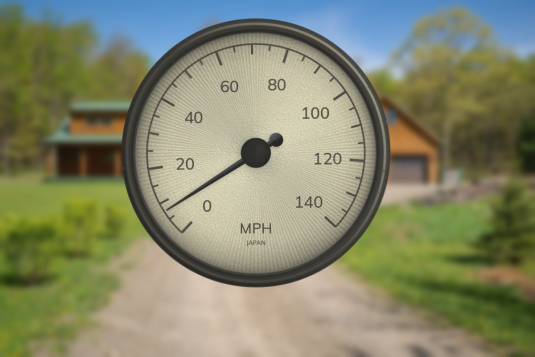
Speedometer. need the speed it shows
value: 7.5 mph
